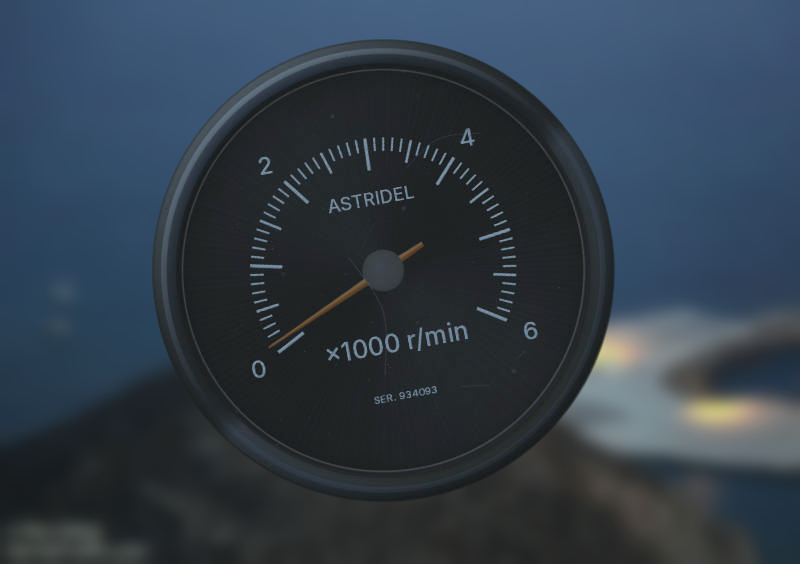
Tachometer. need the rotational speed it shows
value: 100 rpm
